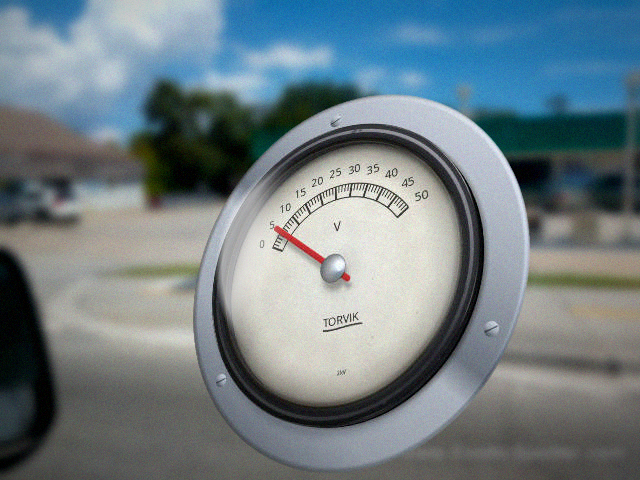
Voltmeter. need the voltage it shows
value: 5 V
